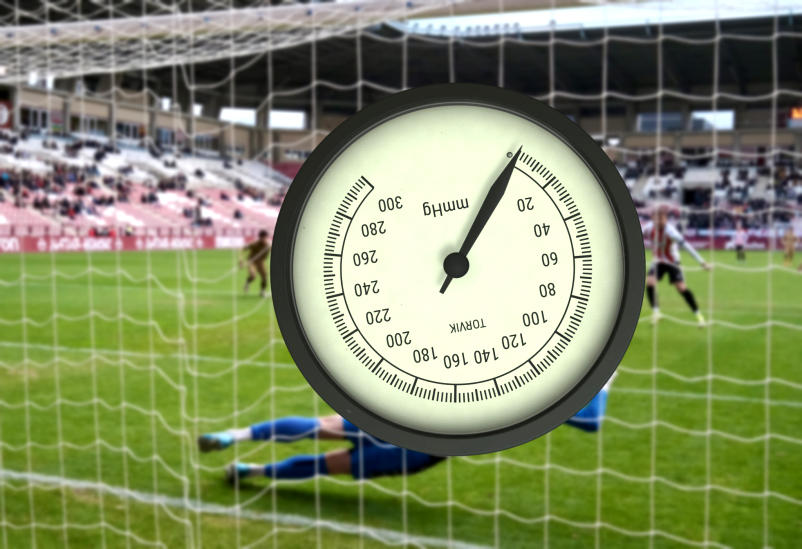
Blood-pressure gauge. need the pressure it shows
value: 0 mmHg
